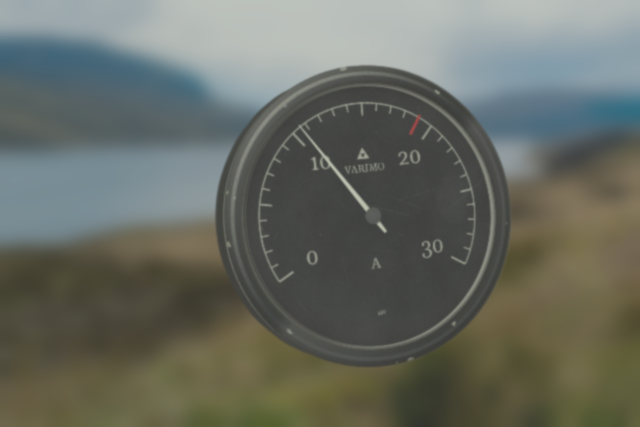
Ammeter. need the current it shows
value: 10.5 A
